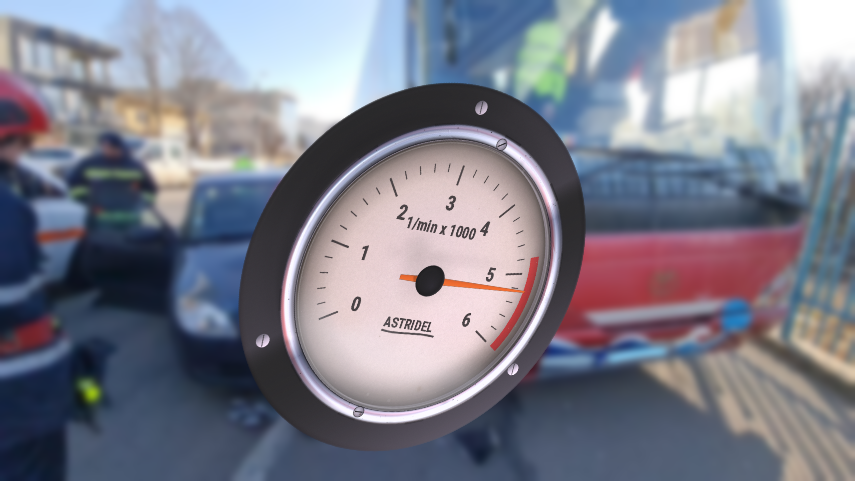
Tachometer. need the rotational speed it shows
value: 5200 rpm
